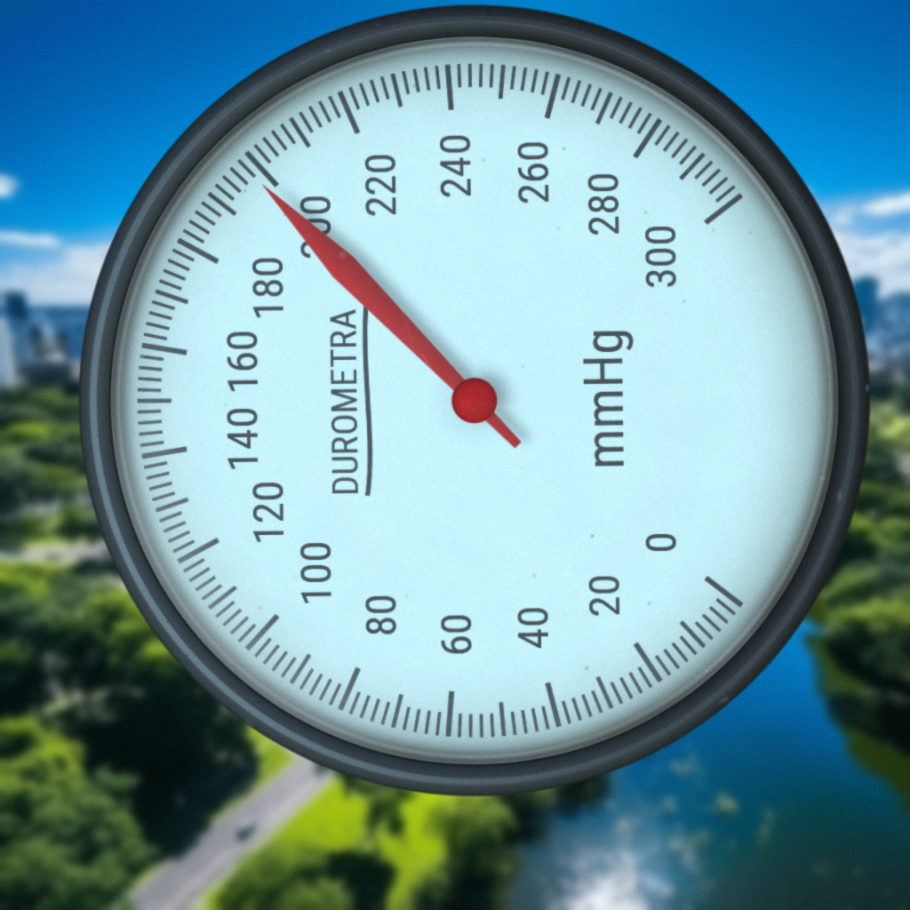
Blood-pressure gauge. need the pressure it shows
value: 198 mmHg
